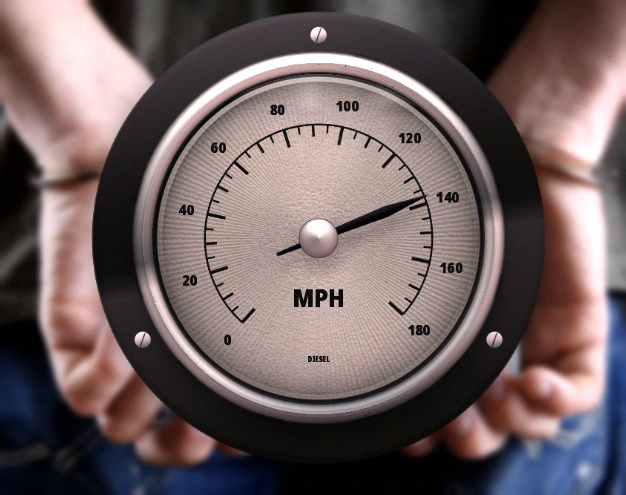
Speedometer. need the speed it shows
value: 137.5 mph
